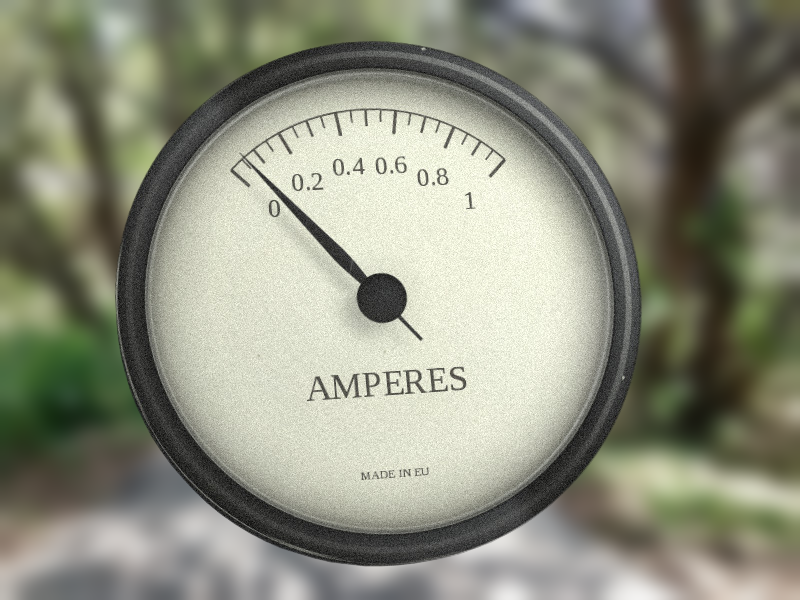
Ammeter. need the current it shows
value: 0.05 A
